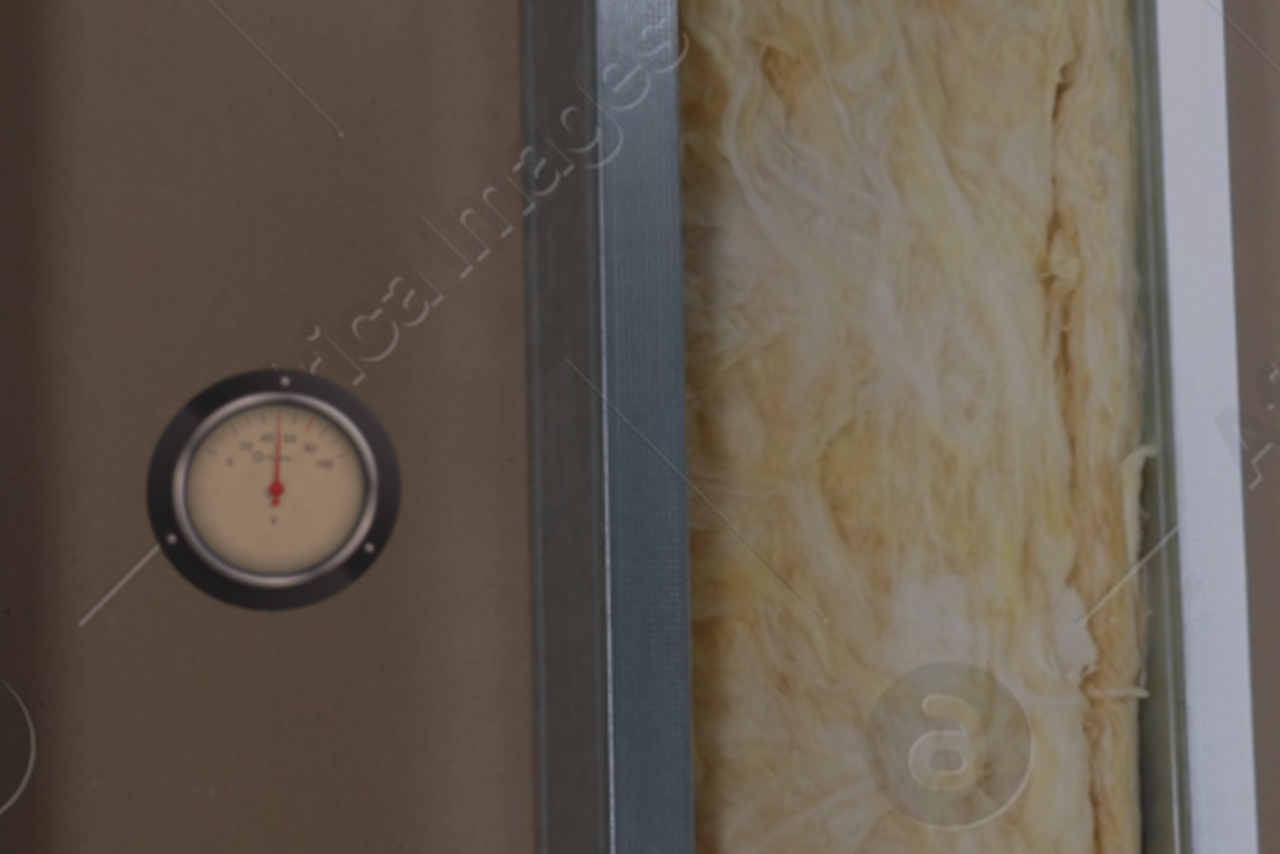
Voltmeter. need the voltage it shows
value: 50 V
